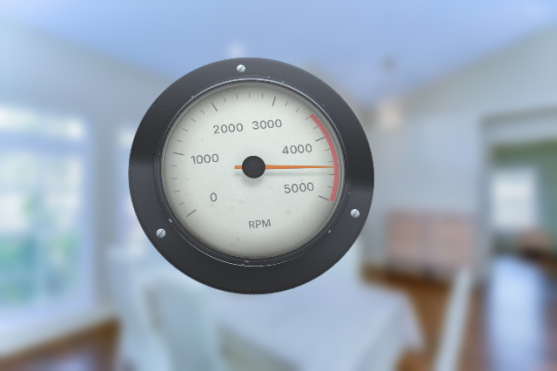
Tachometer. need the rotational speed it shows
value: 4500 rpm
